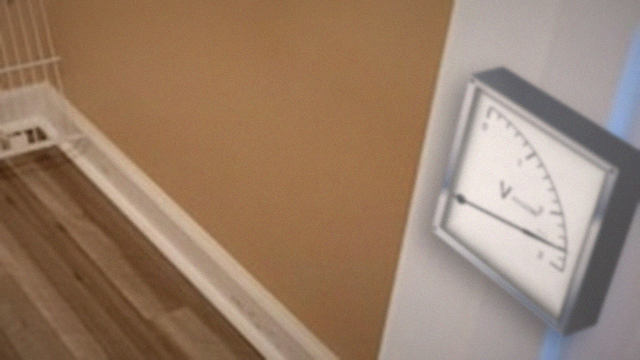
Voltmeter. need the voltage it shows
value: 2.6 V
